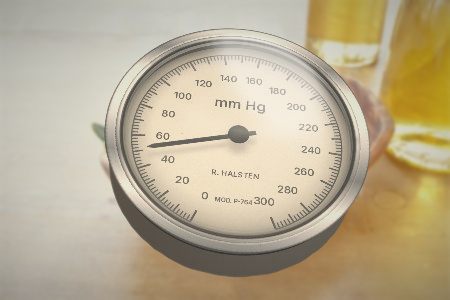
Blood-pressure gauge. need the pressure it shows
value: 50 mmHg
